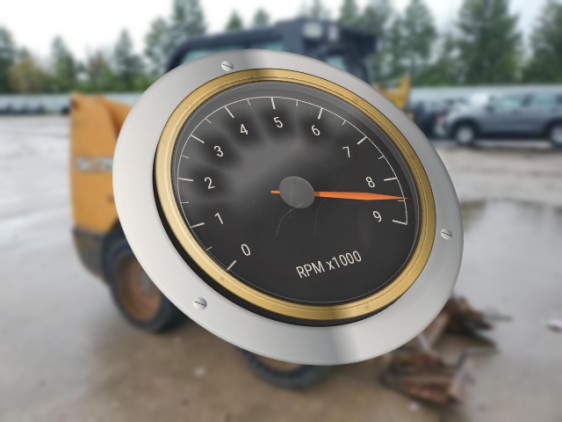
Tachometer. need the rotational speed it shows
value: 8500 rpm
